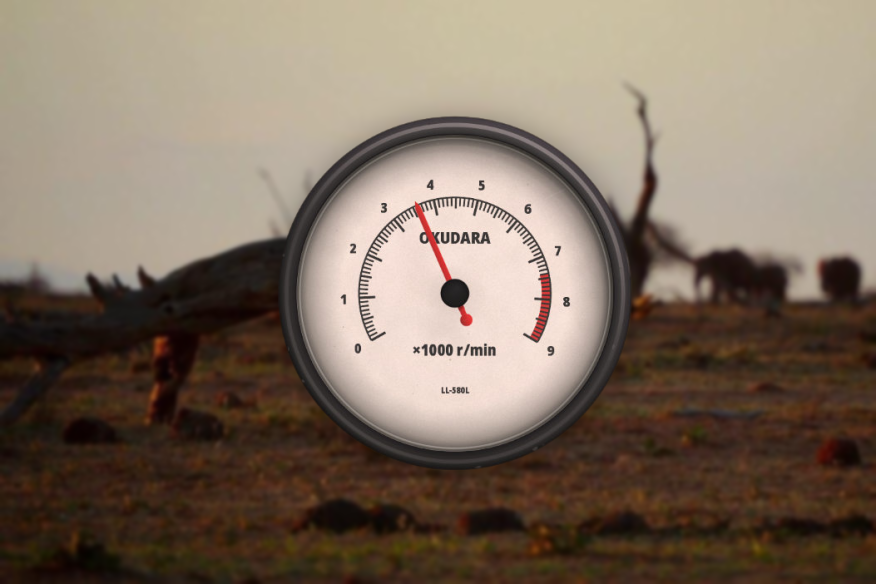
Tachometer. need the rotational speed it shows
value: 3600 rpm
